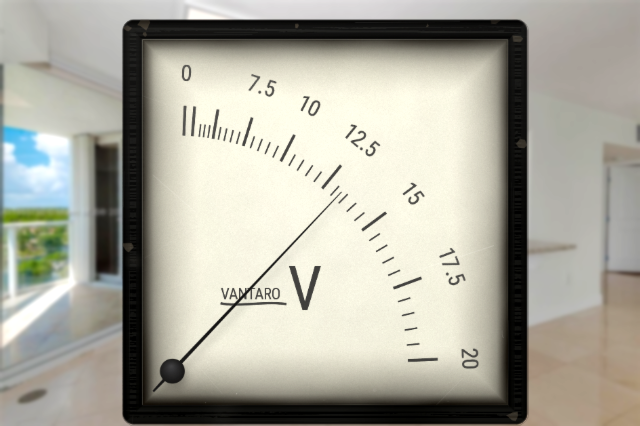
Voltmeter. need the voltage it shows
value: 13.25 V
